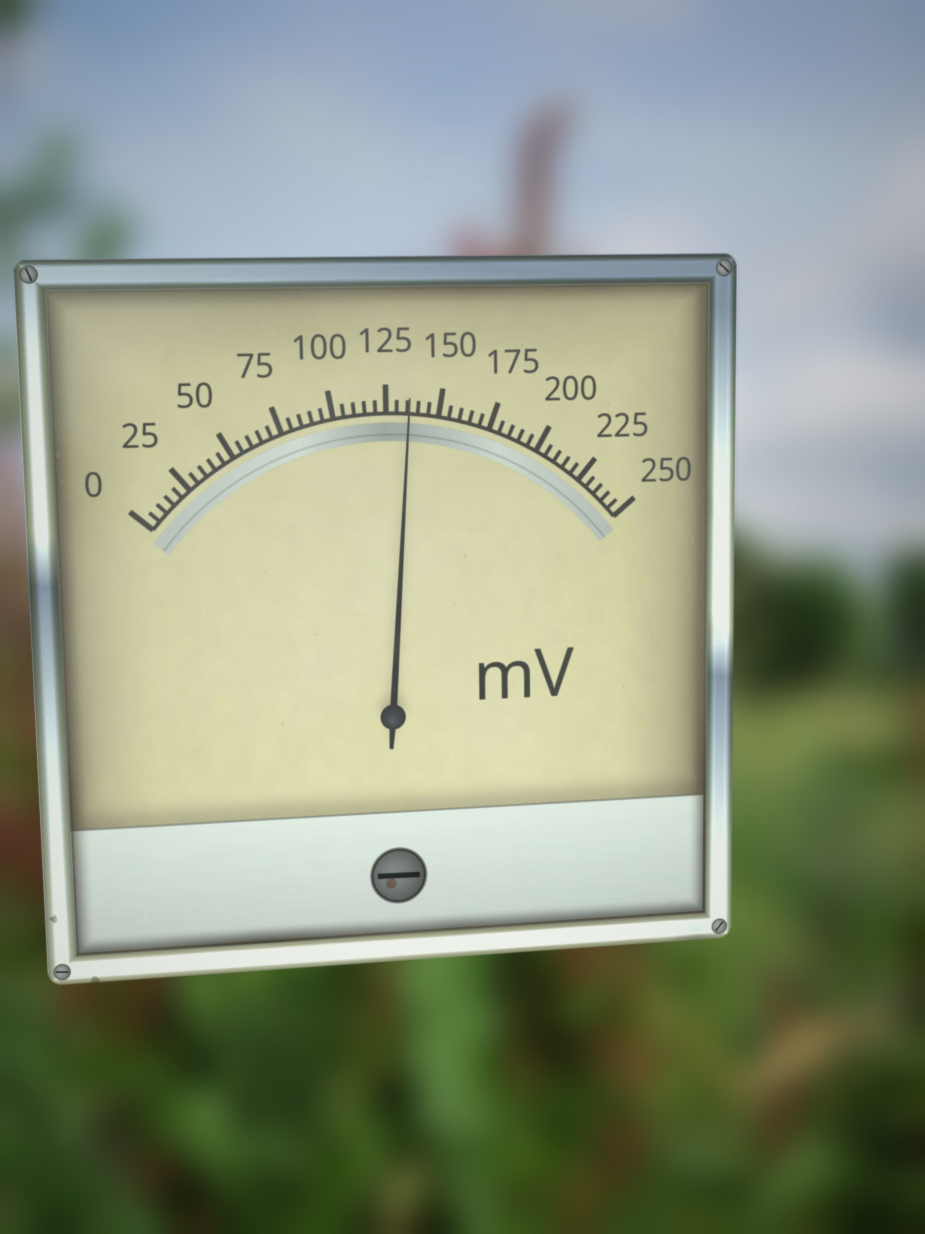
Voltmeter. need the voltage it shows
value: 135 mV
